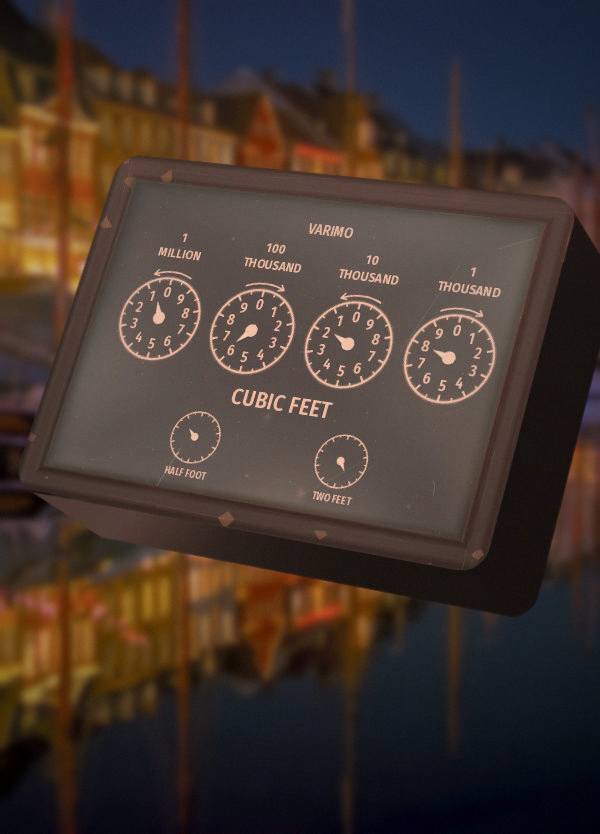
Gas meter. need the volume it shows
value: 61800 ft³
